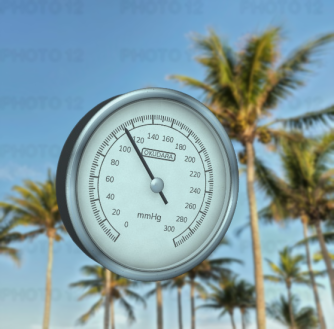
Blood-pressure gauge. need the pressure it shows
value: 110 mmHg
